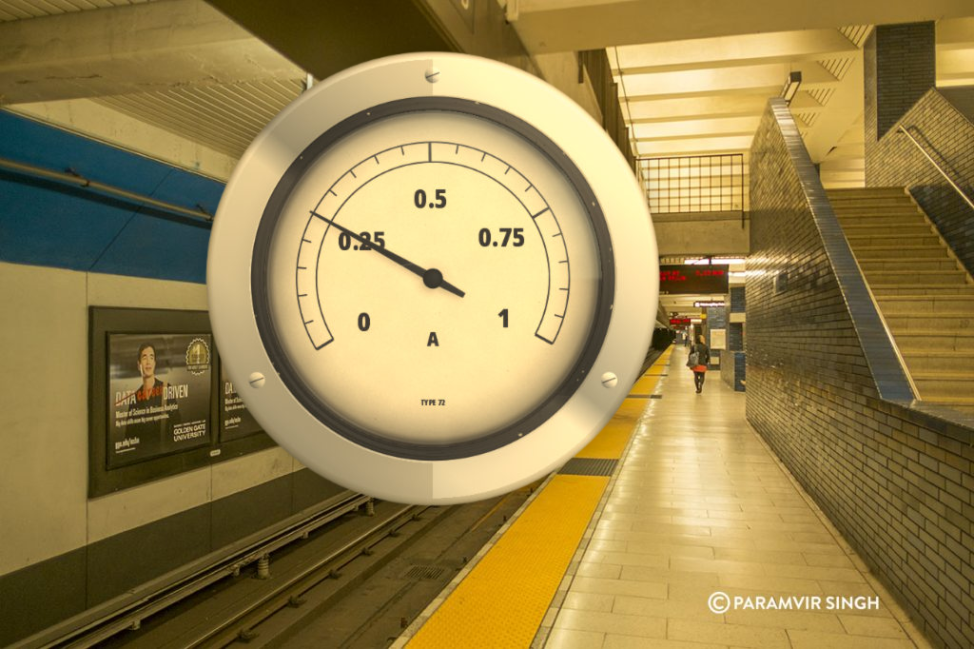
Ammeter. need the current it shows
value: 0.25 A
